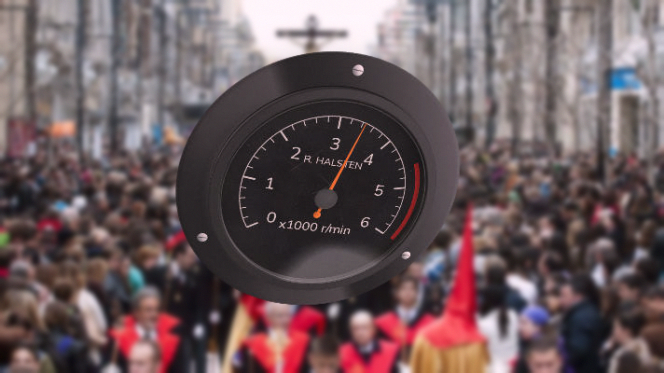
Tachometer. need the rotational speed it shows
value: 3400 rpm
